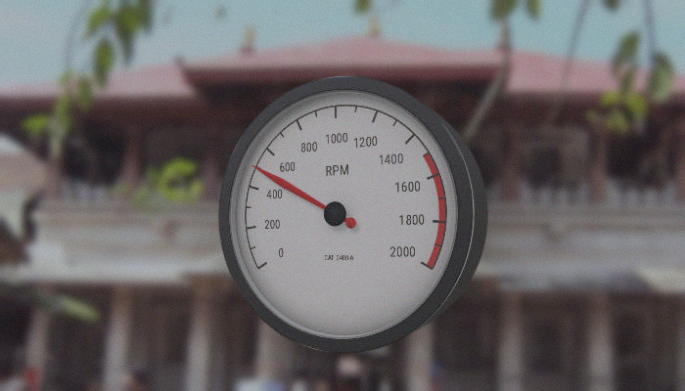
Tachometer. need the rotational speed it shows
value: 500 rpm
